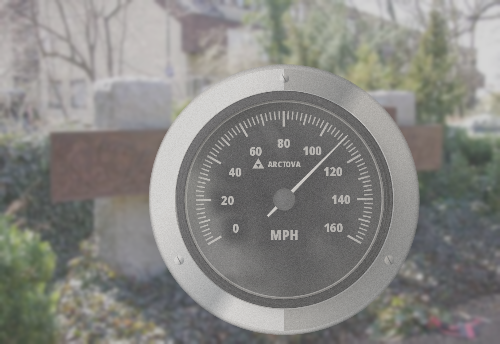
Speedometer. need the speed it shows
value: 110 mph
